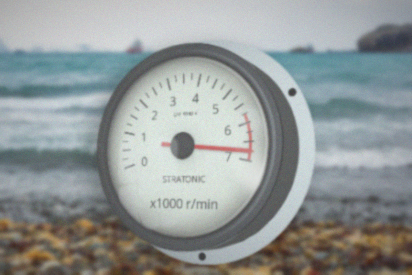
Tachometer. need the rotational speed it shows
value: 6750 rpm
